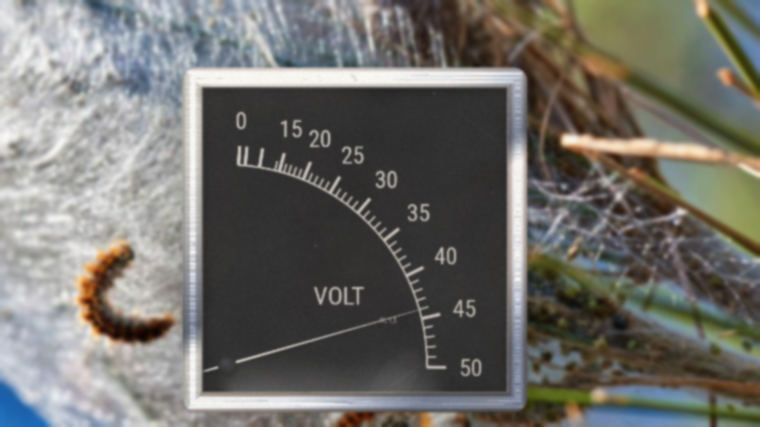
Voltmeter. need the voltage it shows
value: 44 V
